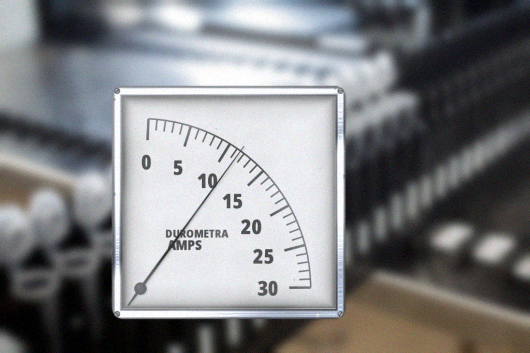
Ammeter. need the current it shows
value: 11.5 A
